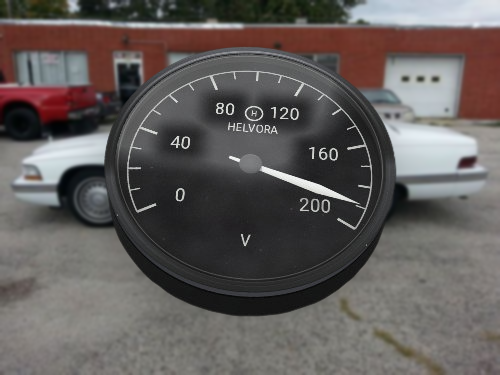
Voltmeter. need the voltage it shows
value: 190 V
